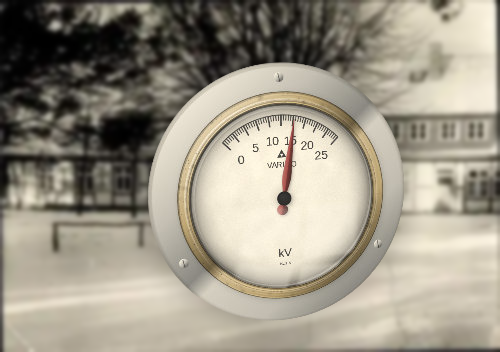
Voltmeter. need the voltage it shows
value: 15 kV
